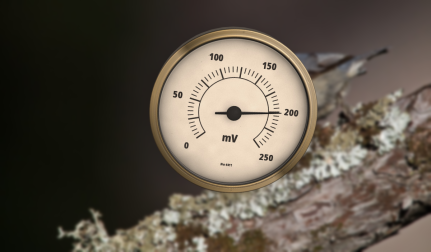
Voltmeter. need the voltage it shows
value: 200 mV
